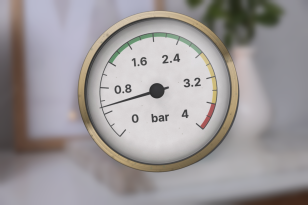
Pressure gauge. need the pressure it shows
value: 0.5 bar
